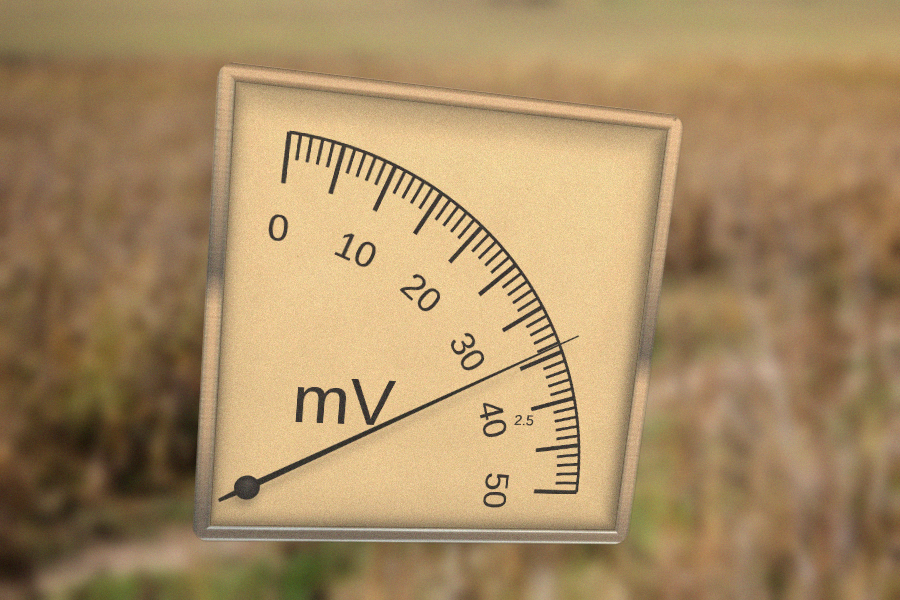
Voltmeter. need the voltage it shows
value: 34 mV
